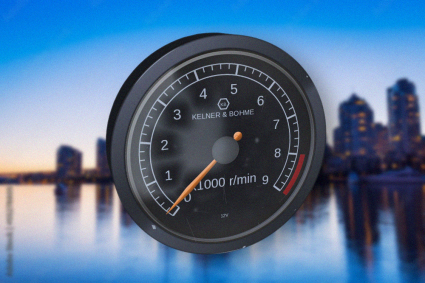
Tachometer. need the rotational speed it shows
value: 200 rpm
